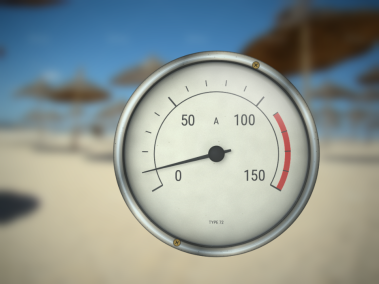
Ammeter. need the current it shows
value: 10 A
